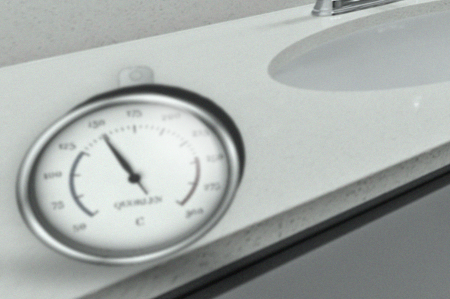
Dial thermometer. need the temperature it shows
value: 150 °C
